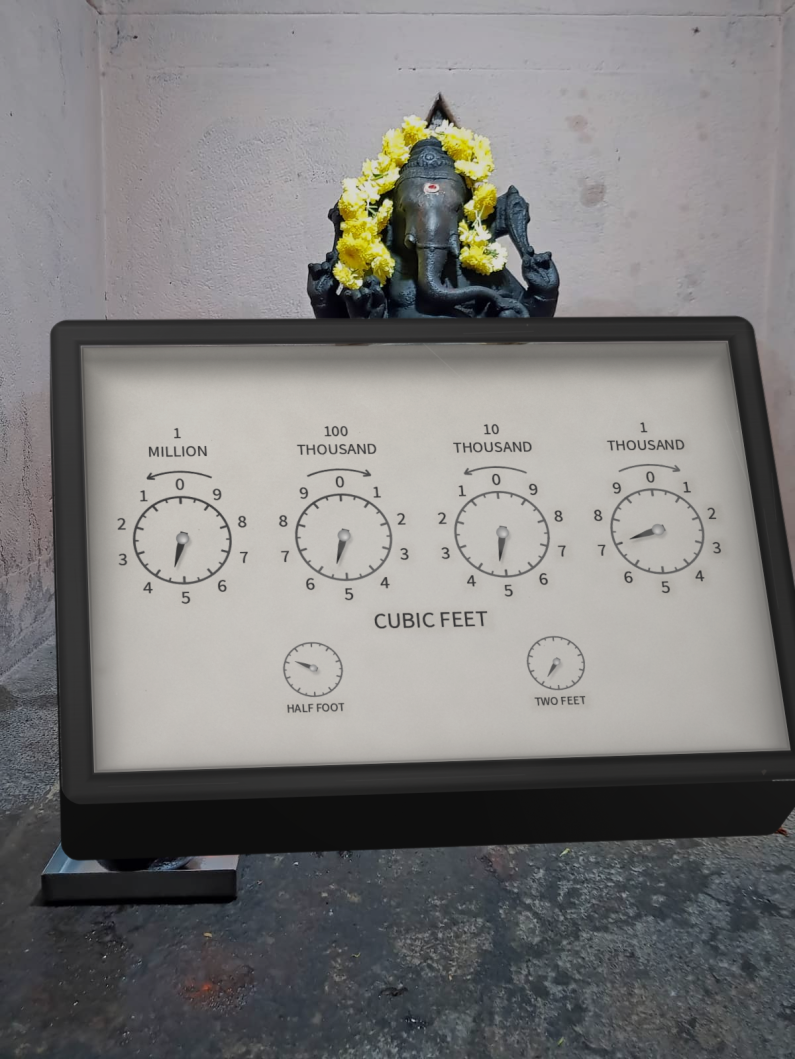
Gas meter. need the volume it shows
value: 454700 ft³
